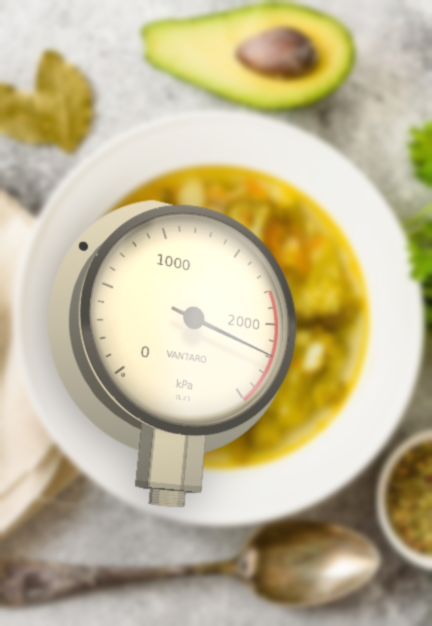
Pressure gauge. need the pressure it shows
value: 2200 kPa
